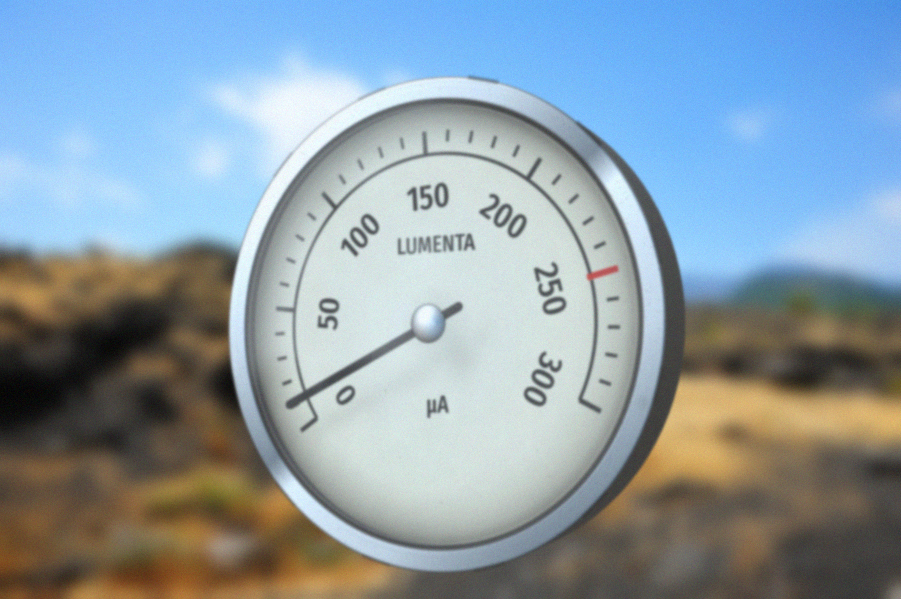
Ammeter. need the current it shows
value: 10 µA
